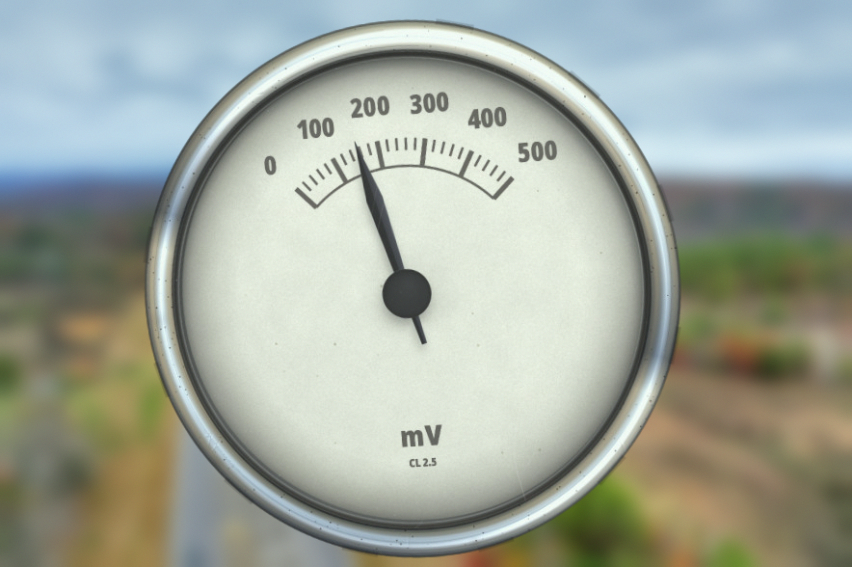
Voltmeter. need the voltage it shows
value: 160 mV
